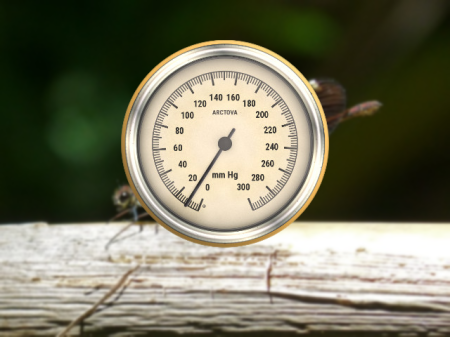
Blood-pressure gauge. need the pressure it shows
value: 10 mmHg
